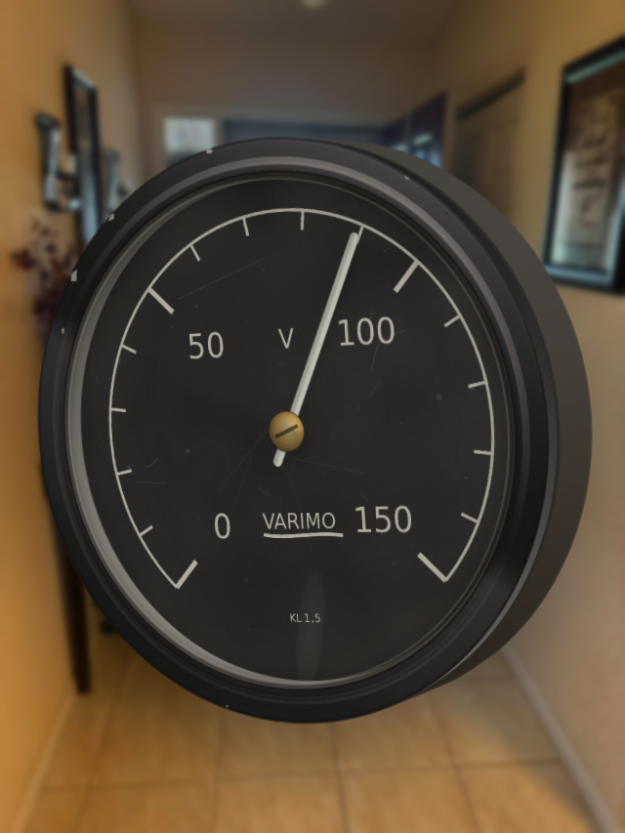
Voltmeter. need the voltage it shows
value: 90 V
